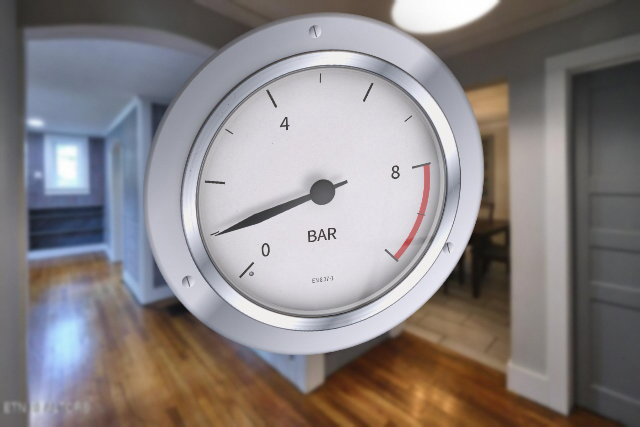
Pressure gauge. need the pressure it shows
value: 1 bar
